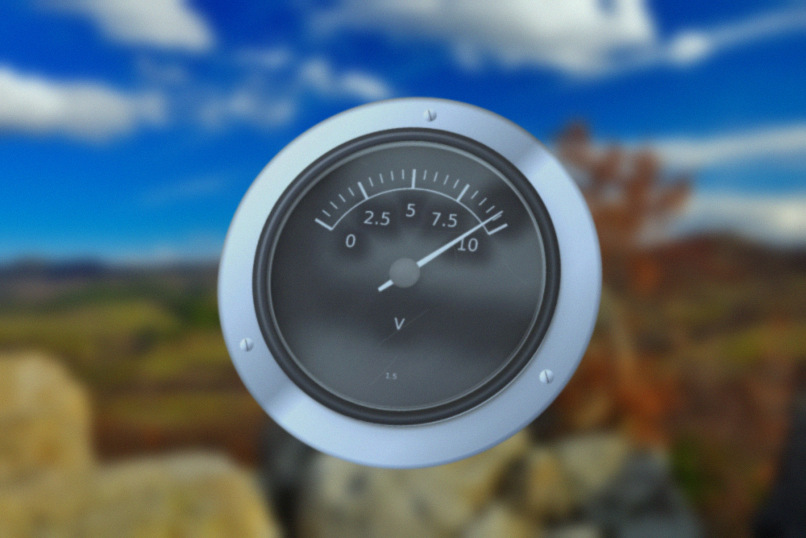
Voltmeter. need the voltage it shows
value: 9.5 V
